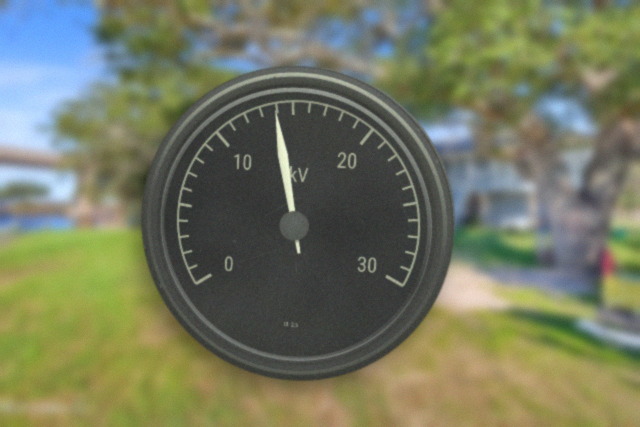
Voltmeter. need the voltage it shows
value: 14 kV
